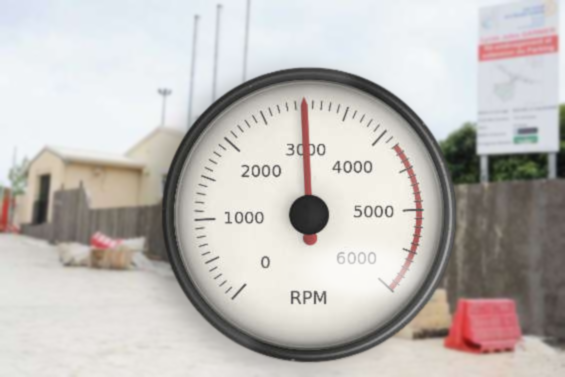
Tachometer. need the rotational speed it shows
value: 3000 rpm
